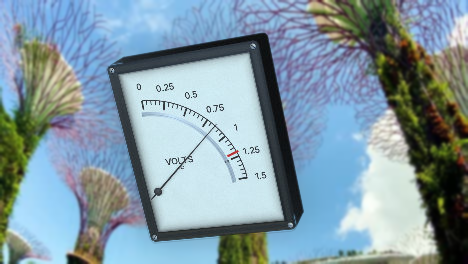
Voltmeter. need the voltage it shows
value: 0.85 V
